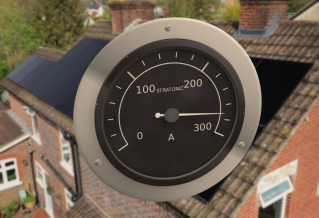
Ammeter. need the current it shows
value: 270 A
